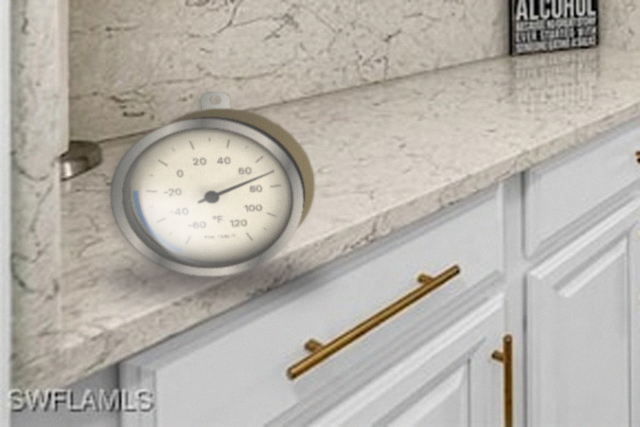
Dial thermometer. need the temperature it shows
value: 70 °F
